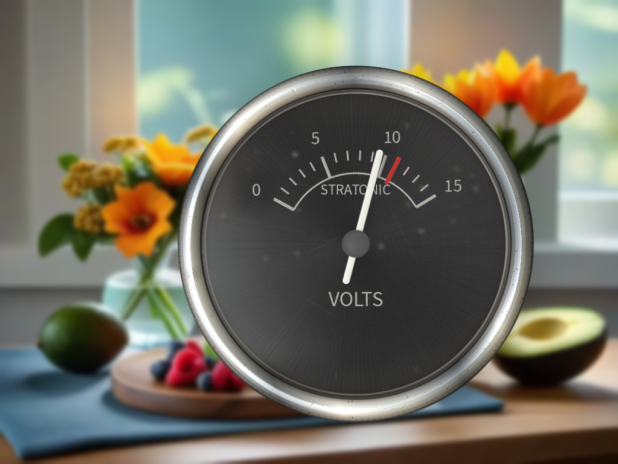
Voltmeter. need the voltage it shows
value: 9.5 V
